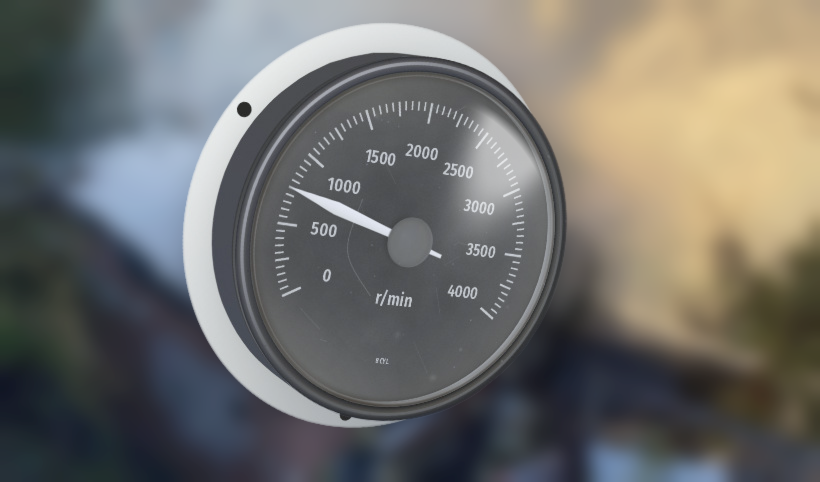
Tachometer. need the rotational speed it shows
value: 750 rpm
